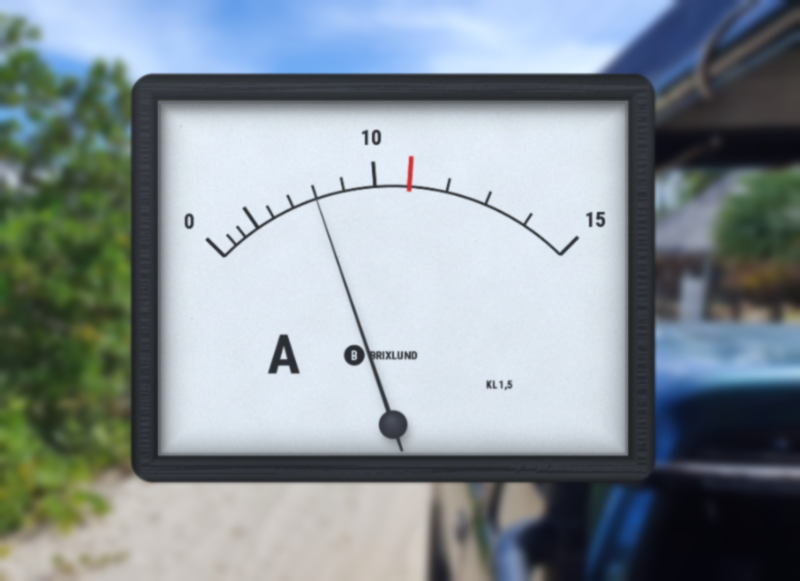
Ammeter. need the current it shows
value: 8 A
